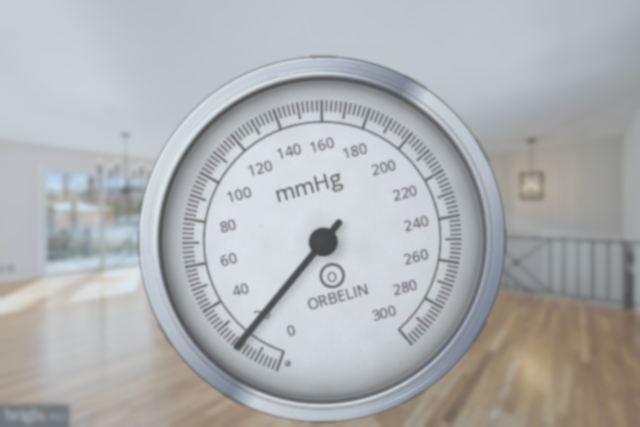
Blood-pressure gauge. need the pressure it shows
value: 20 mmHg
